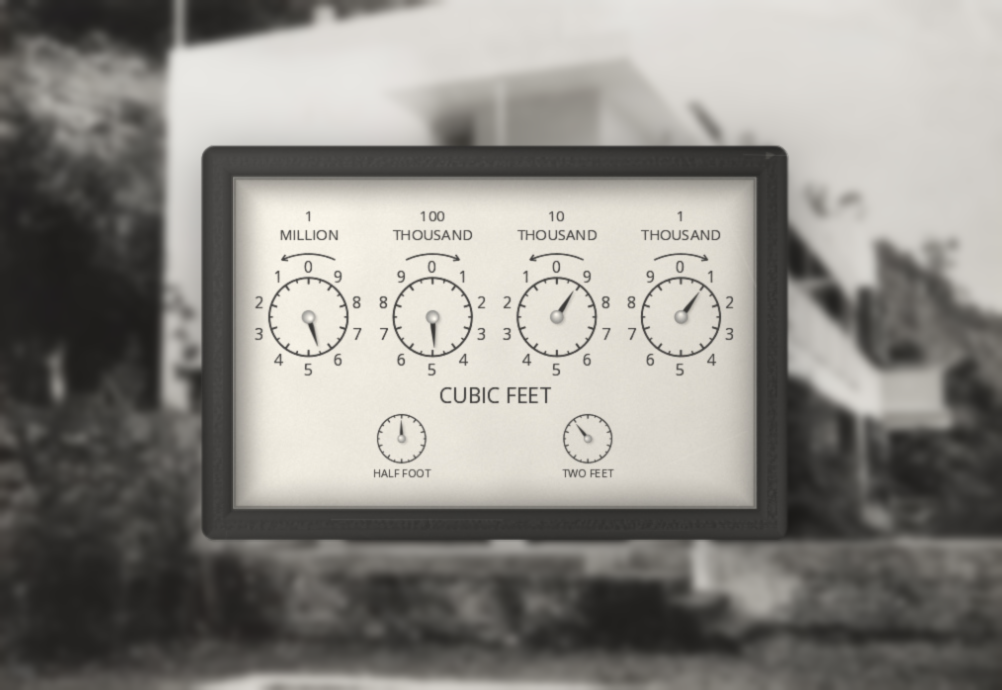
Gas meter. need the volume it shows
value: 549100 ft³
